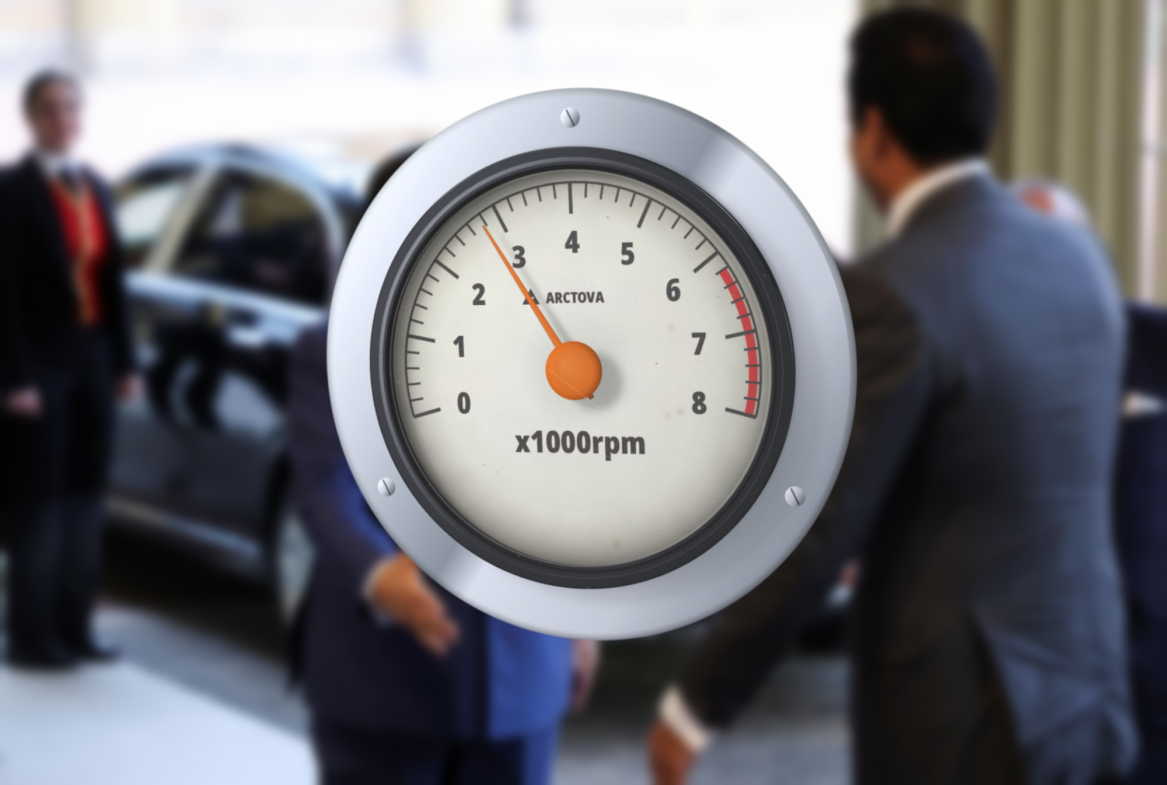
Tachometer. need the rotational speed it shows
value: 2800 rpm
